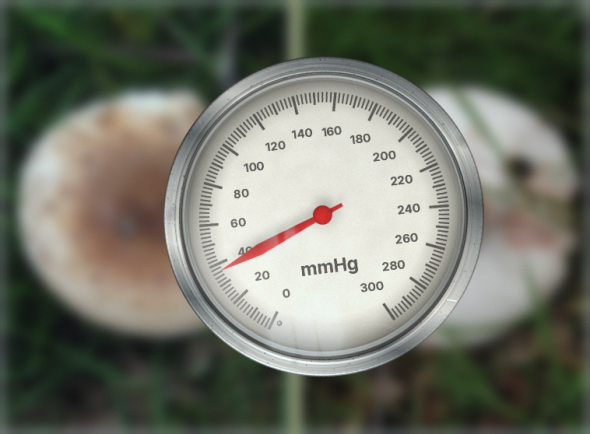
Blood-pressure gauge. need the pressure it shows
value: 36 mmHg
